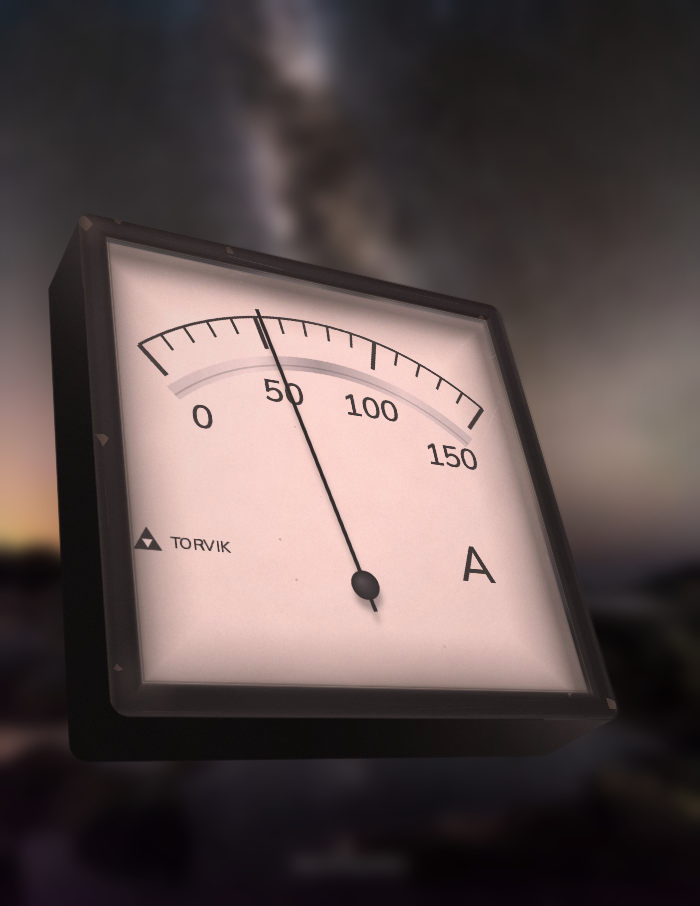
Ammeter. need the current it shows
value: 50 A
